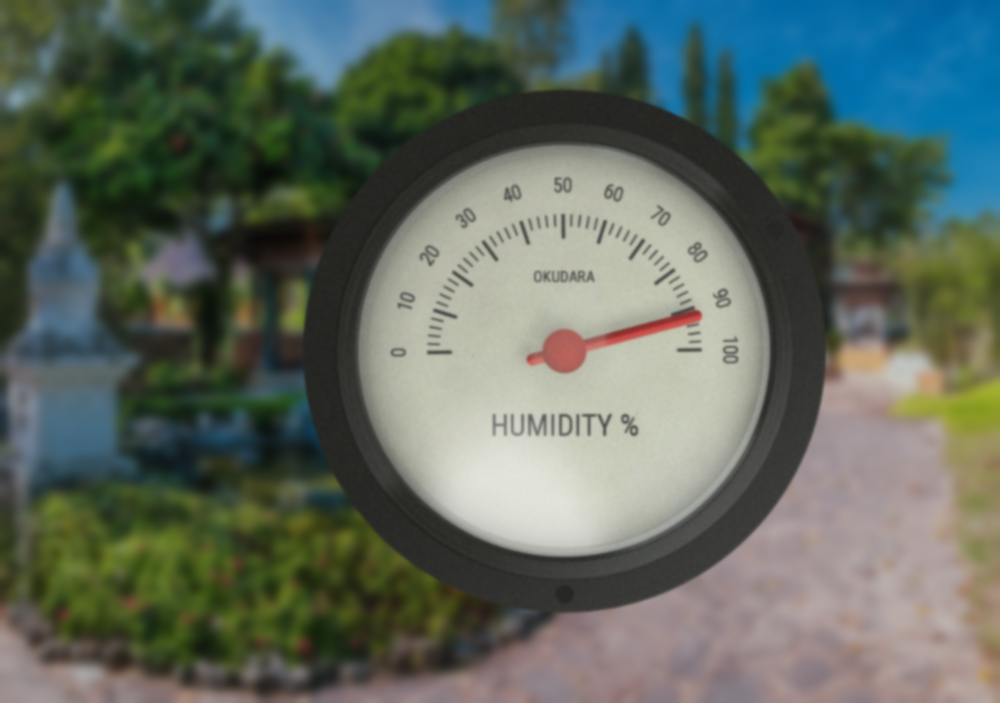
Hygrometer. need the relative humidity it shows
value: 92 %
